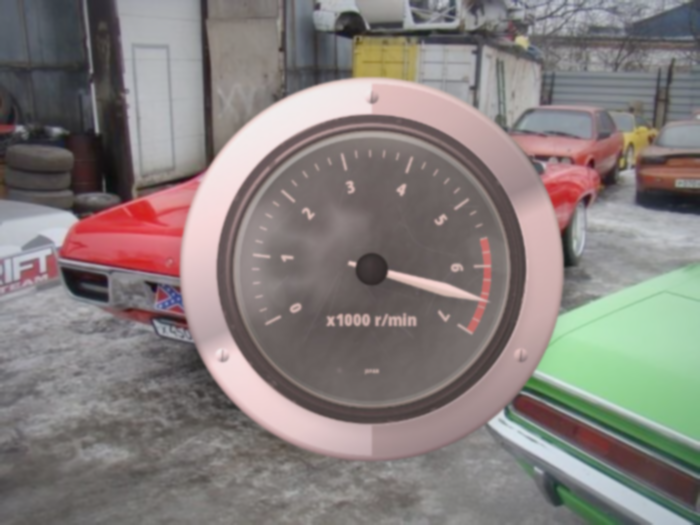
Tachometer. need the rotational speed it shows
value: 6500 rpm
